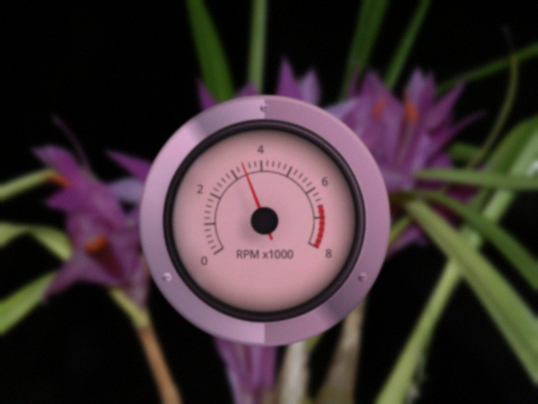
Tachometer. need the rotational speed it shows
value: 3400 rpm
